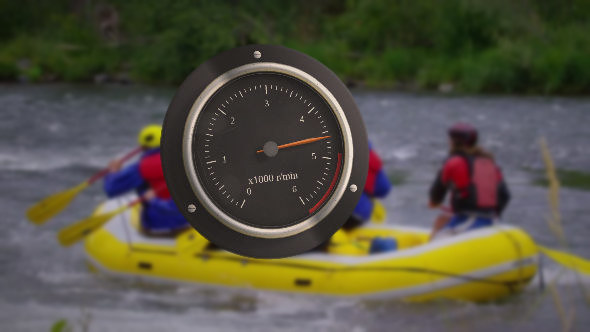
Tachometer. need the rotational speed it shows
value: 4600 rpm
